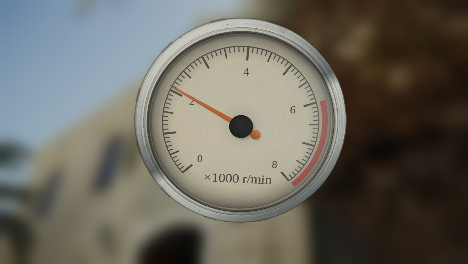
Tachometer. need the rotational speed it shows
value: 2100 rpm
